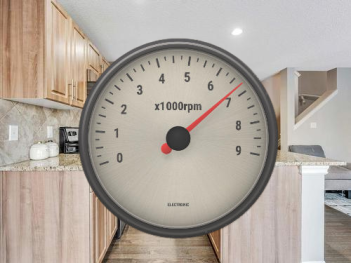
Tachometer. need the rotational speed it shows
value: 6750 rpm
